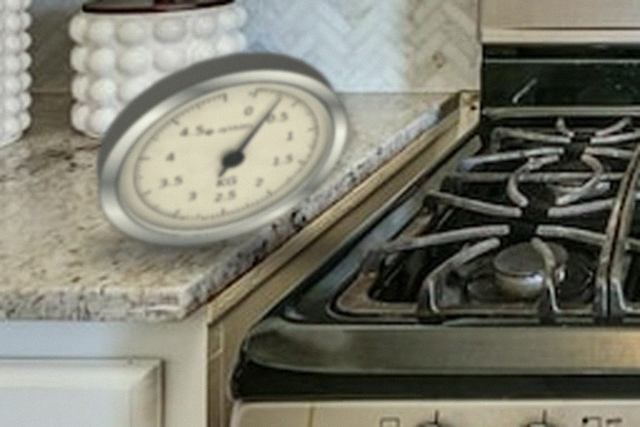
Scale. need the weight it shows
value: 0.25 kg
